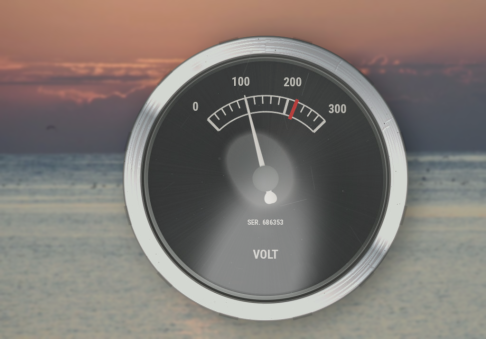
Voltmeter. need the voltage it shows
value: 100 V
